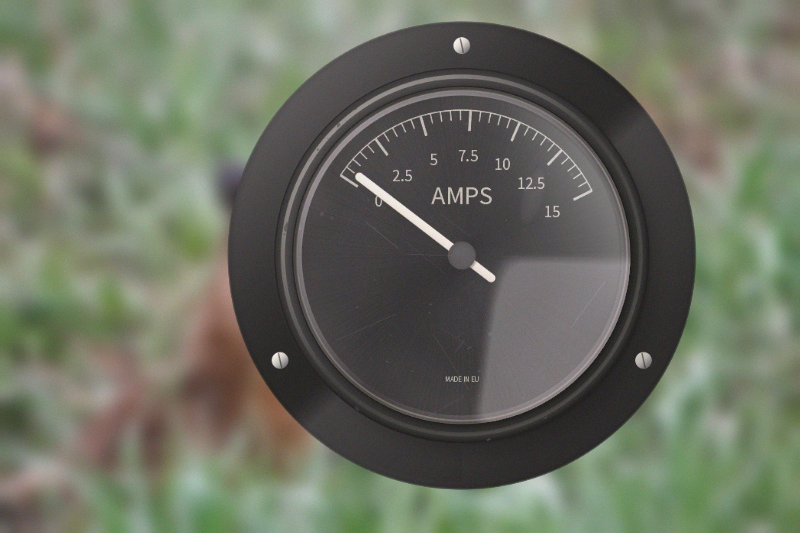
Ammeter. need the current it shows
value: 0.5 A
